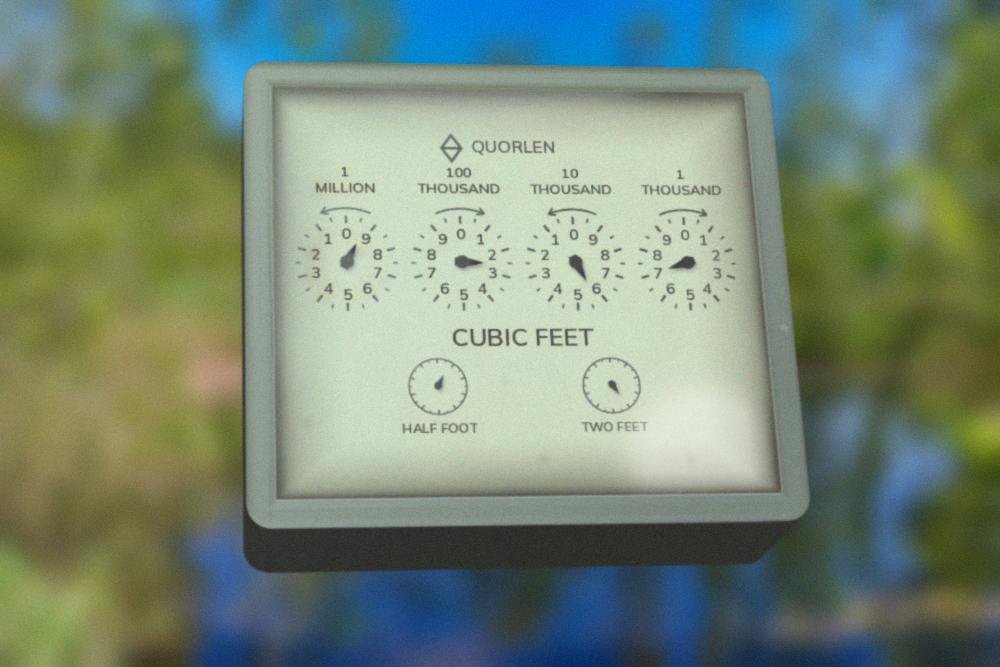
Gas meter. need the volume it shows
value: 925700 ft³
